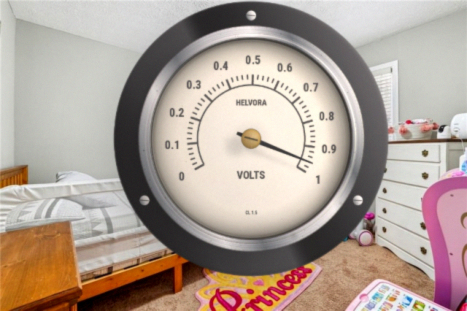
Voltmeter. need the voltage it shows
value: 0.96 V
